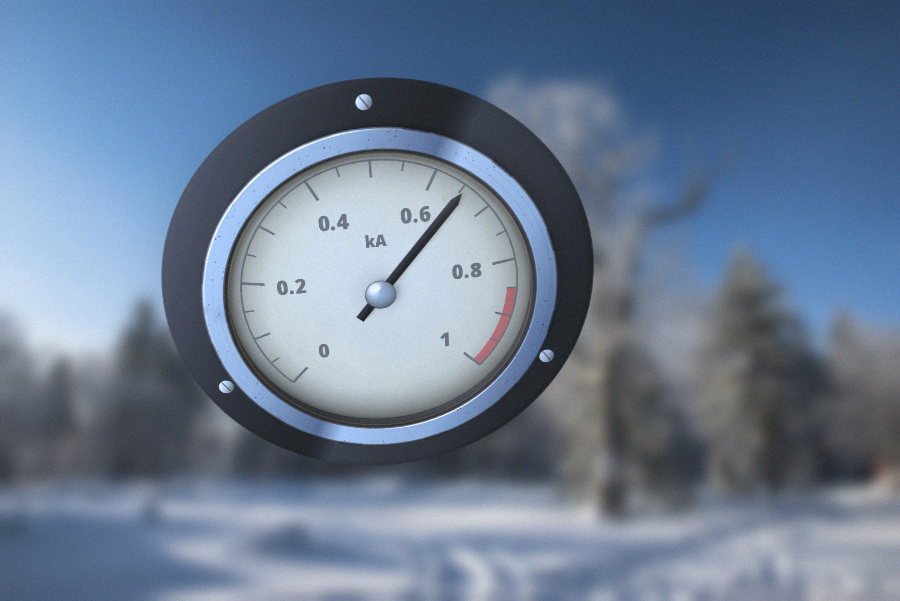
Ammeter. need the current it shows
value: 0.65 kA
